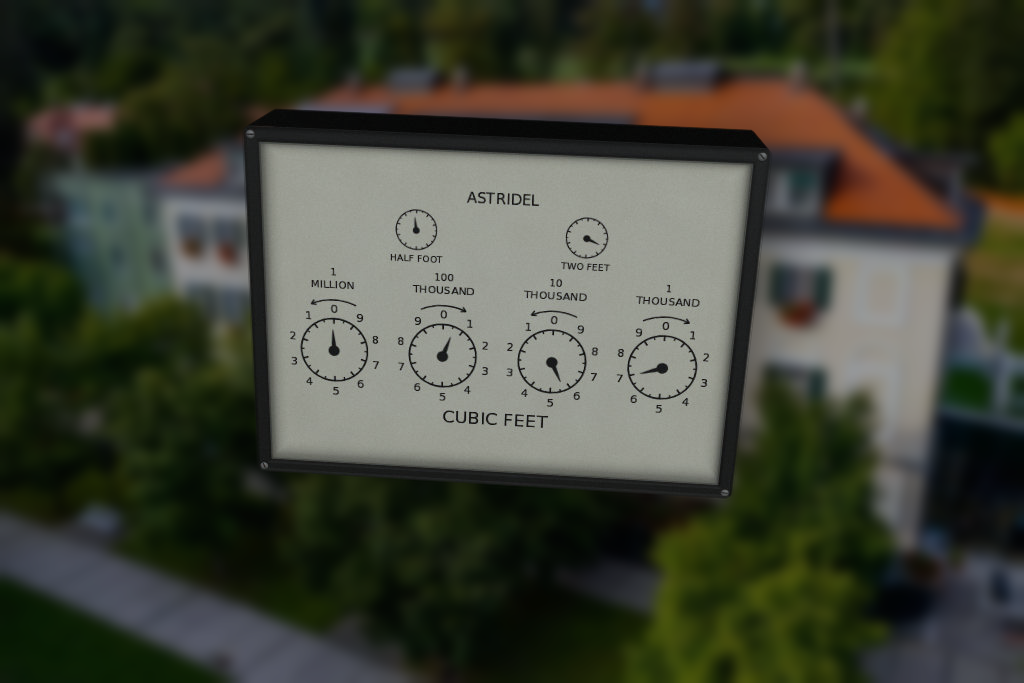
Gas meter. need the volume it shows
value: 5700 ft³
